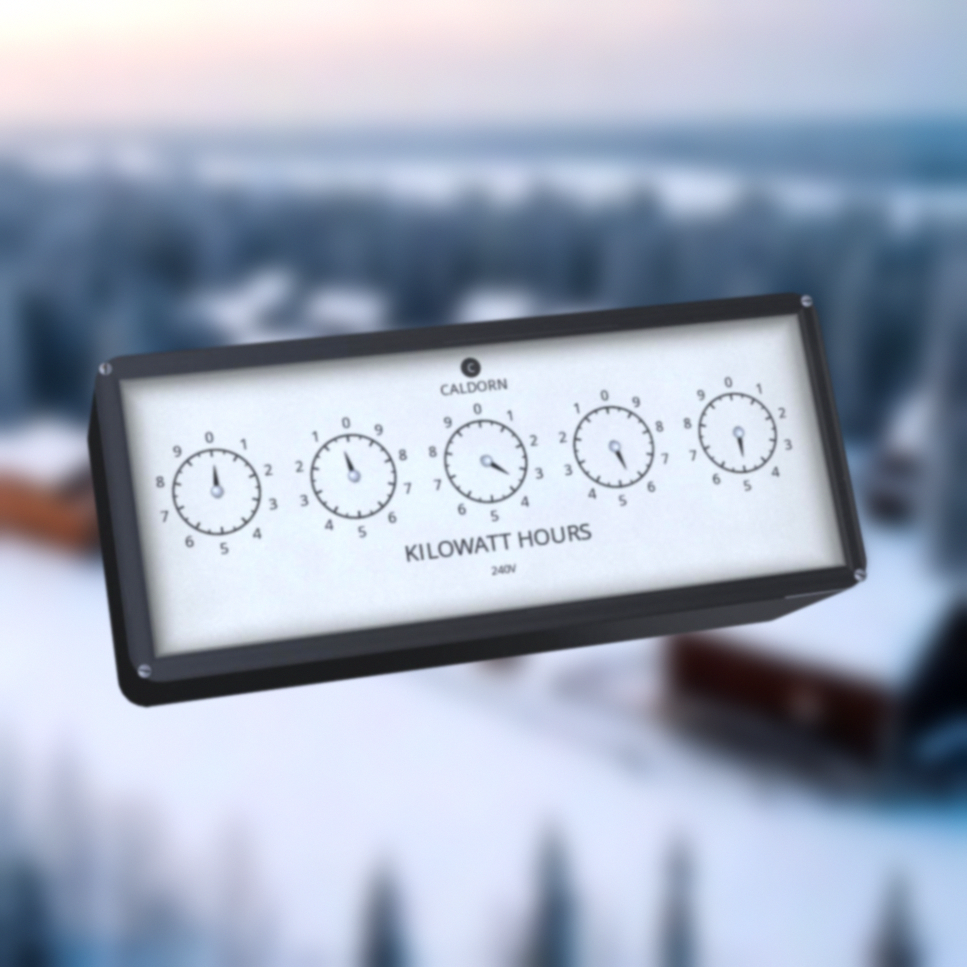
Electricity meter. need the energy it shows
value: 355 kWh
